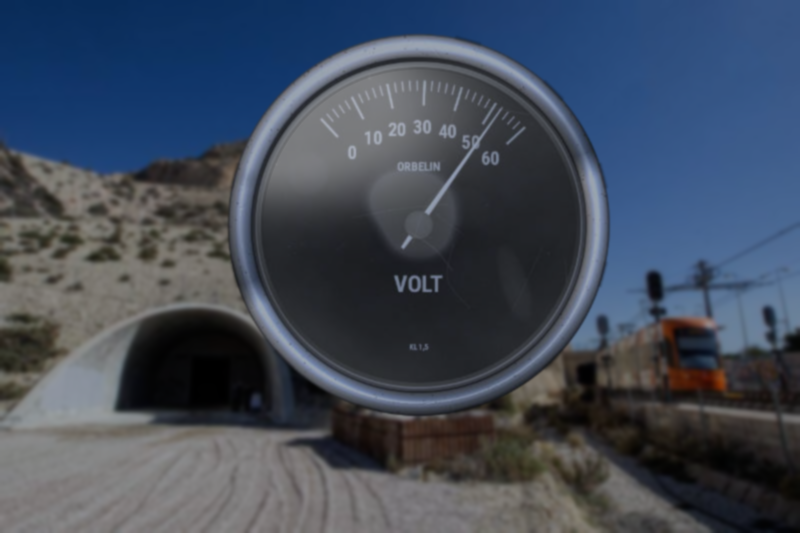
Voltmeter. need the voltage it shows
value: 52 V
